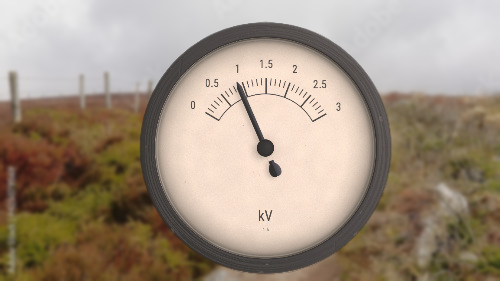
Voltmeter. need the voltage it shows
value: 0.9 kV
